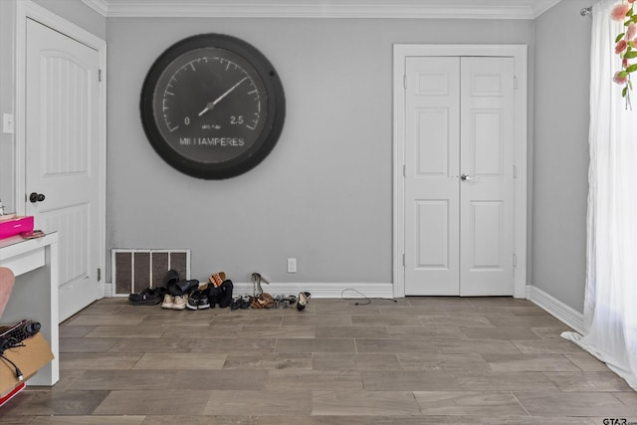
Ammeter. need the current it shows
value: 1.8 mA
